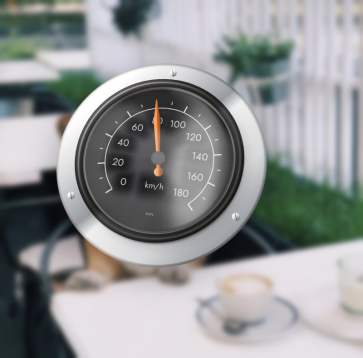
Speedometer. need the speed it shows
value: 80 km/h
